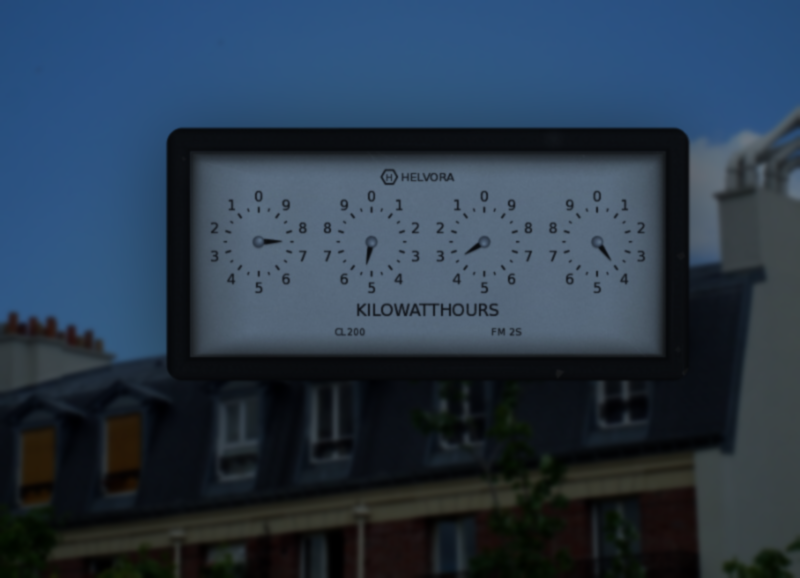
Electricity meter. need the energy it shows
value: 7534 kWh
